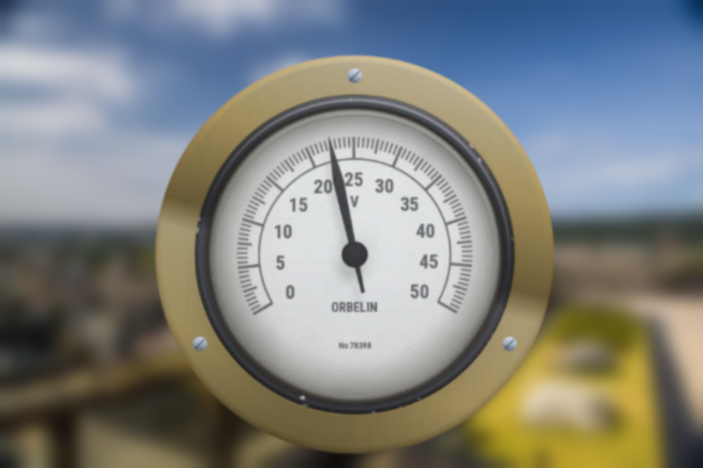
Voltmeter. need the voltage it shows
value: 22.5 V
